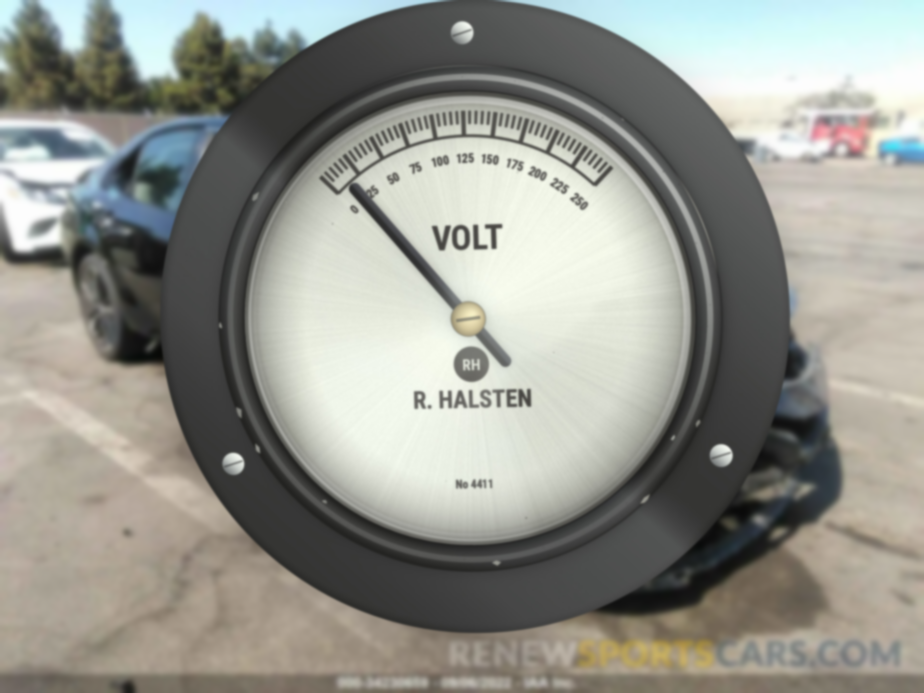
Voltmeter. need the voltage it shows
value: 15 V
